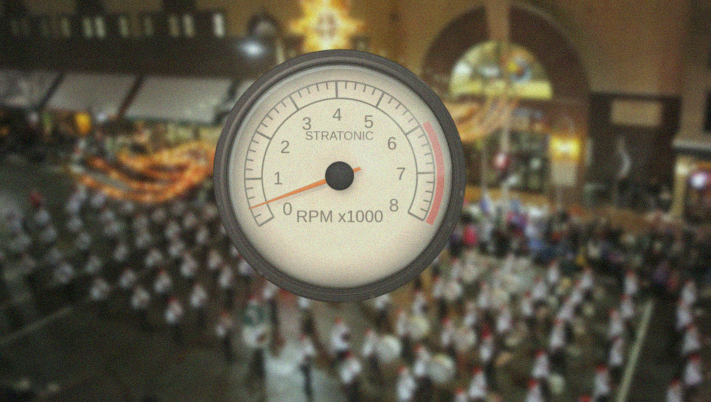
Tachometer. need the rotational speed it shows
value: 400 rpm
